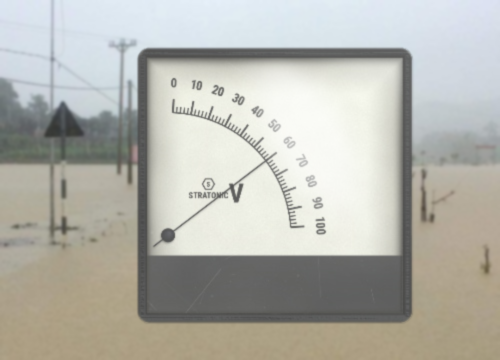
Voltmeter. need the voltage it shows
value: 60 V
